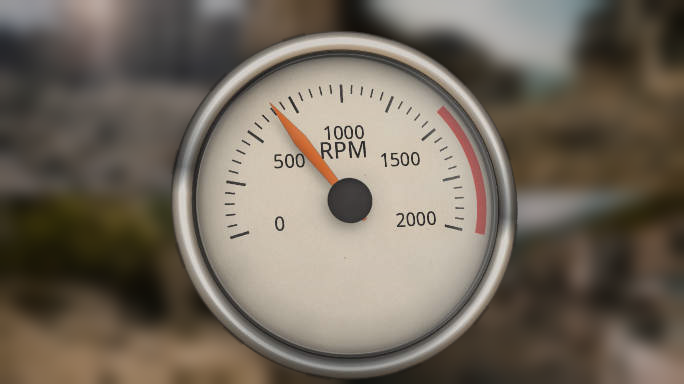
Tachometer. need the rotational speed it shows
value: 650 rpm
